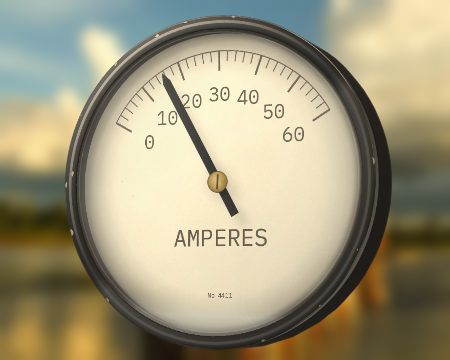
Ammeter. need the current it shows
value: 16 A
